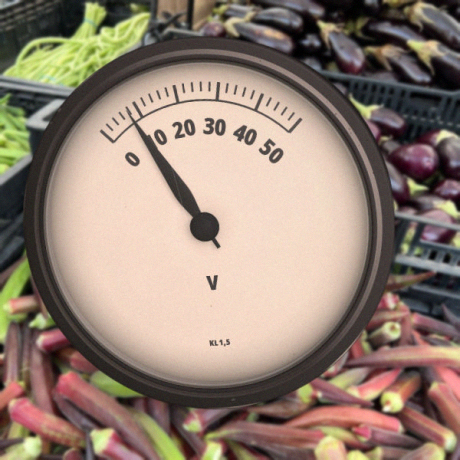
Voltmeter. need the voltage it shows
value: 8 V
